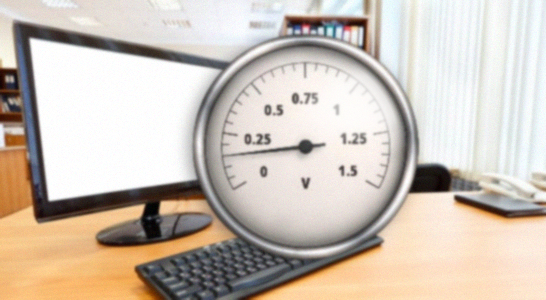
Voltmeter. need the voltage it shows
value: 0.15 V
